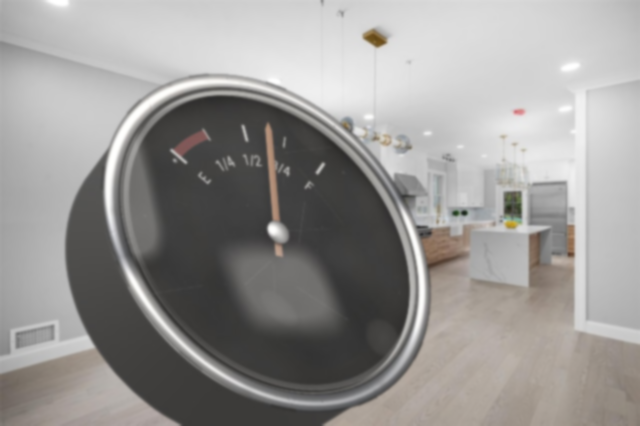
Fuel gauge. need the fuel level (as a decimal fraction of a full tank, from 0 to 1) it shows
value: 0.625
